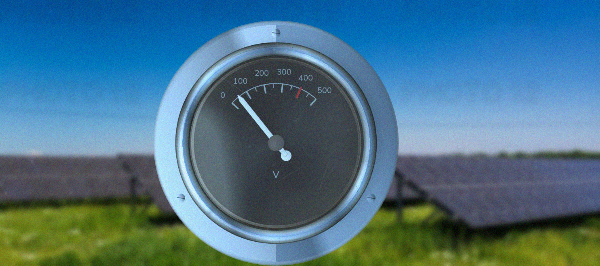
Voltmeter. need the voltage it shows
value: 50 V
